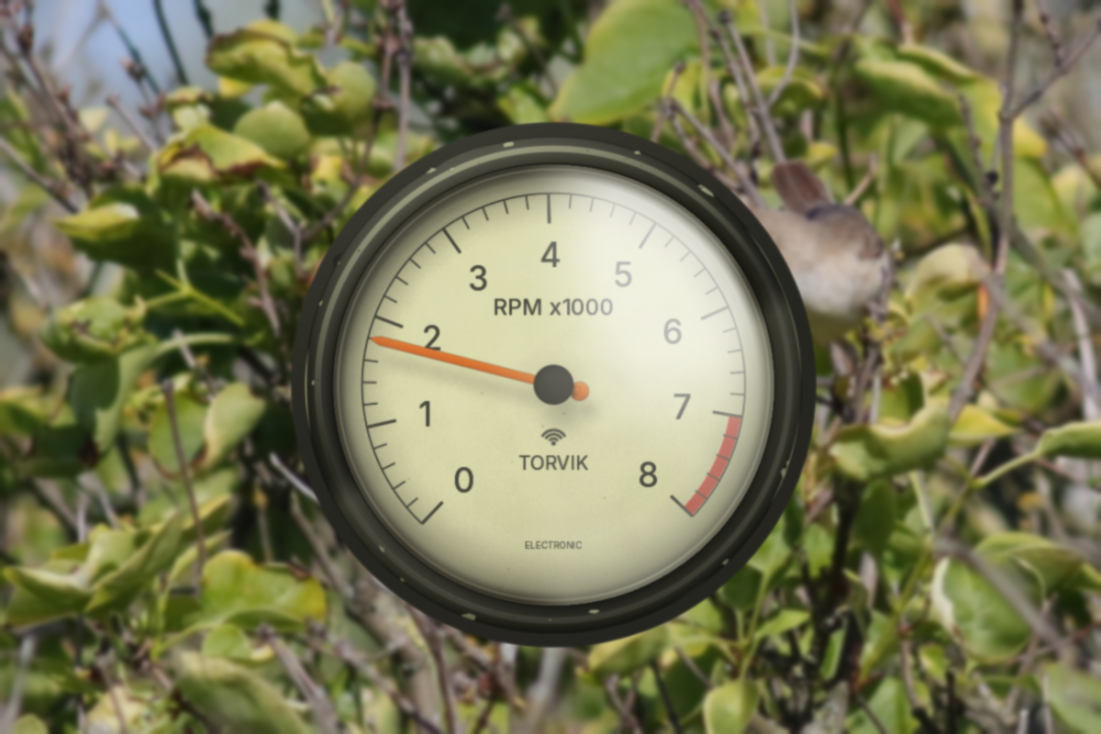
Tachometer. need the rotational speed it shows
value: 1800 rpm
